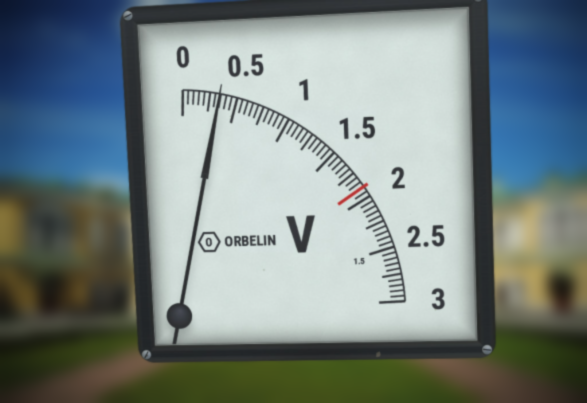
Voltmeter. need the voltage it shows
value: 0.35 V
